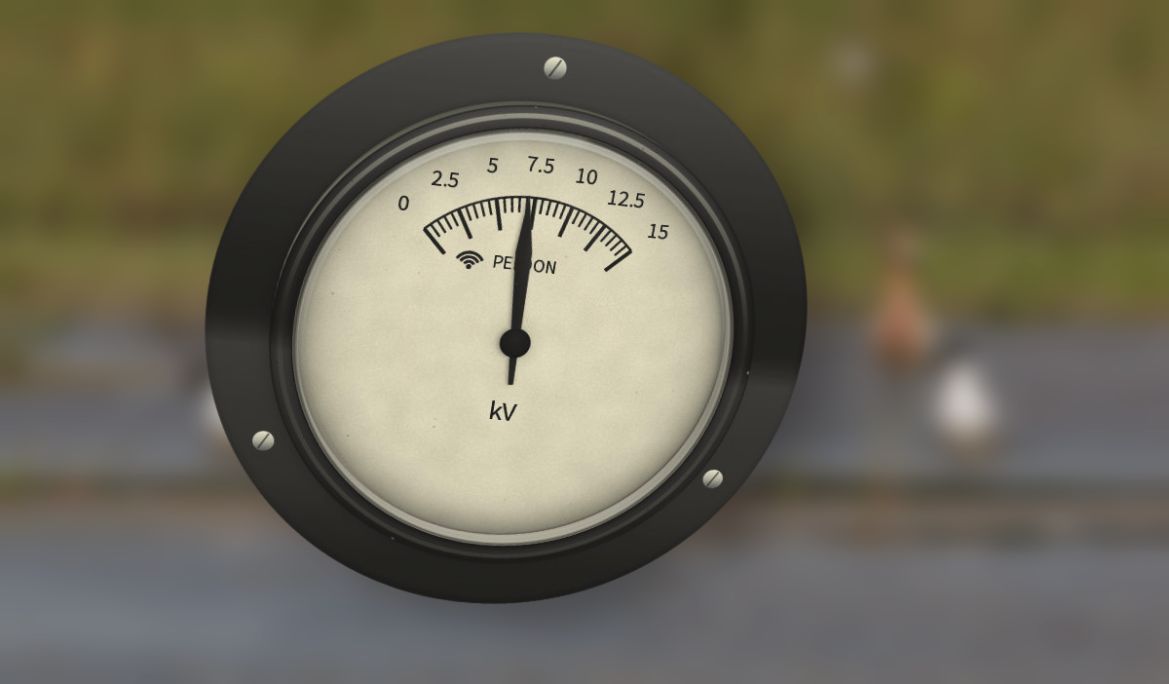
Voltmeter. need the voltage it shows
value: 7 kV
